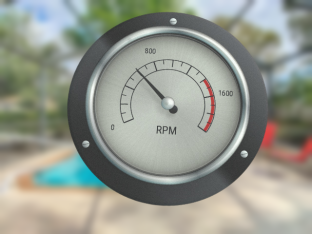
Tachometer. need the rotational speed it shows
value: 600 rpm
